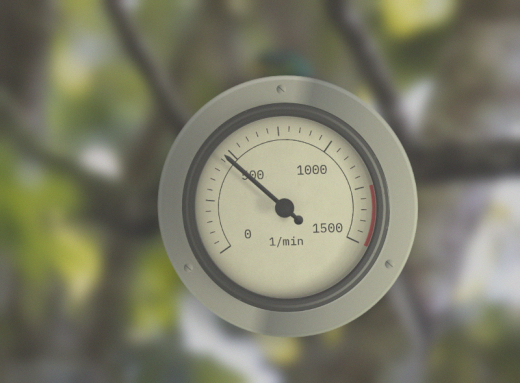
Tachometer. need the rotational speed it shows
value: 475 rpm
